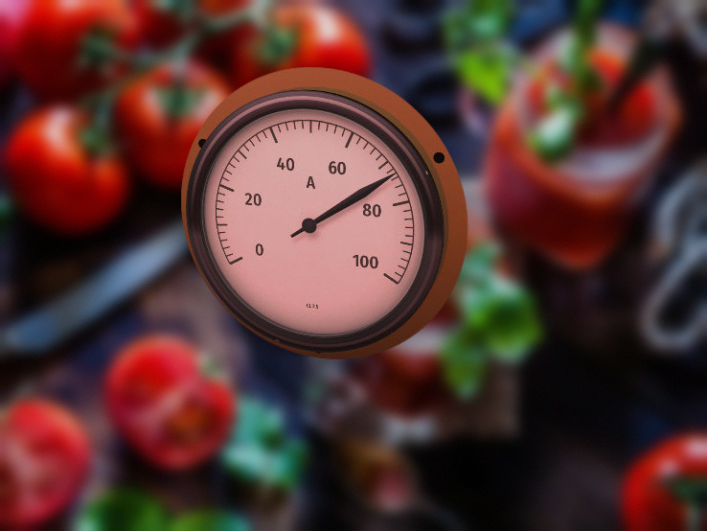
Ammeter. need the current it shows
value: 73 A
